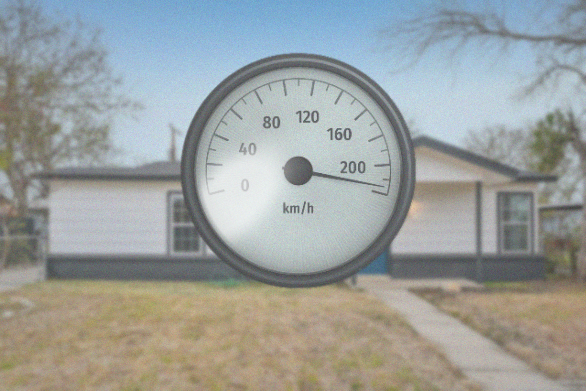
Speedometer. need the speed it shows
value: 215 km/h
